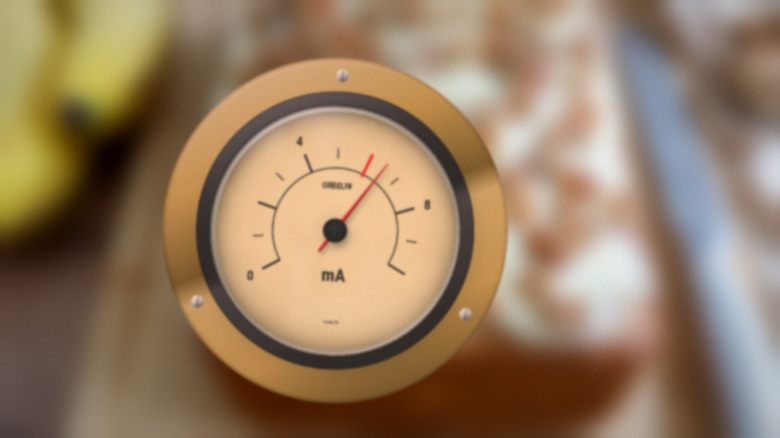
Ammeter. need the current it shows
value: 6.5 mA
